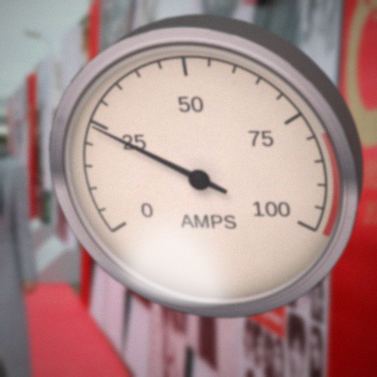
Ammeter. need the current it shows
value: 25 A
